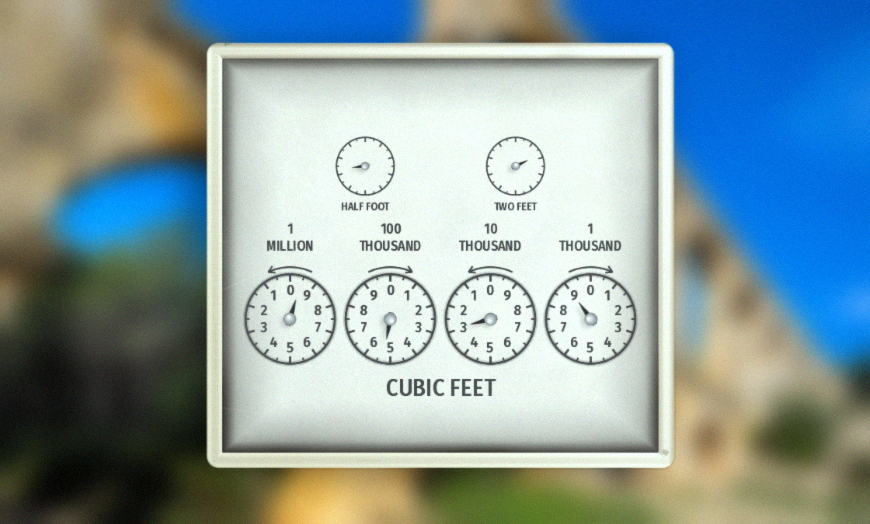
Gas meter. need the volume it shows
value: 952900 ft³
